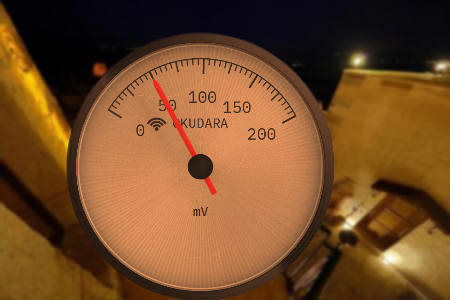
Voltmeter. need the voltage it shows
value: 50 mV
